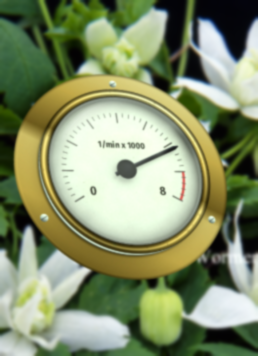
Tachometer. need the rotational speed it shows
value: 6200 rpm
